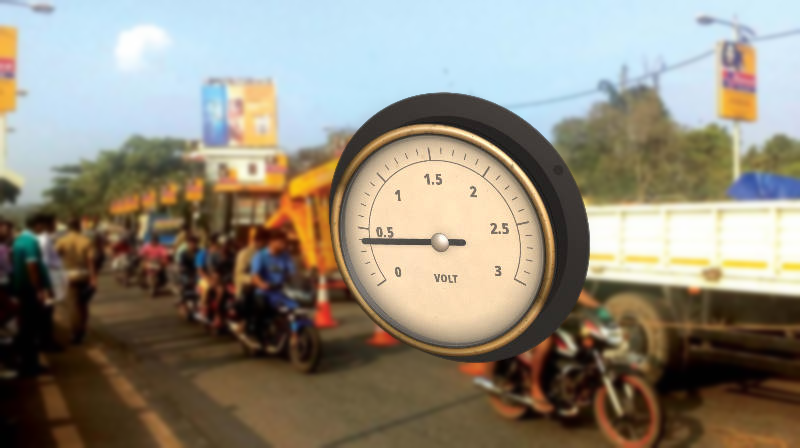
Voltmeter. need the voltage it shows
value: 0.4 V
